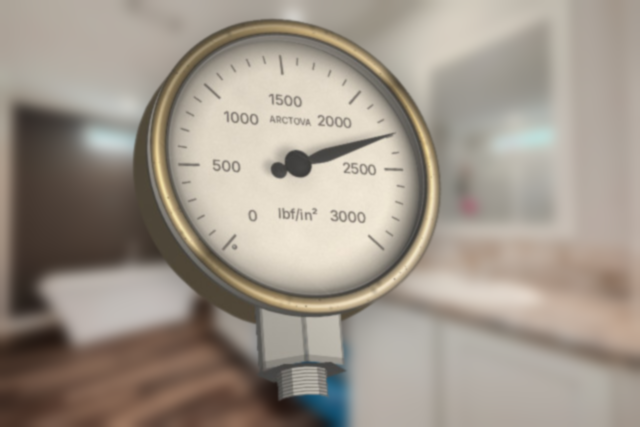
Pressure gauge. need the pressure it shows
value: 2300 psi
